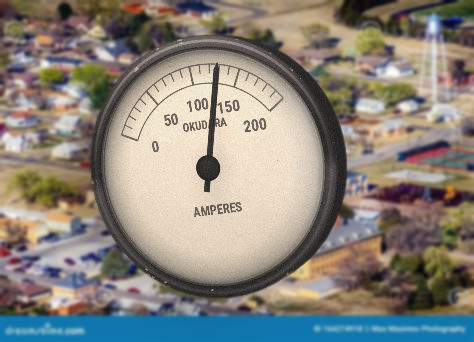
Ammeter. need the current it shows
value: 130 A
